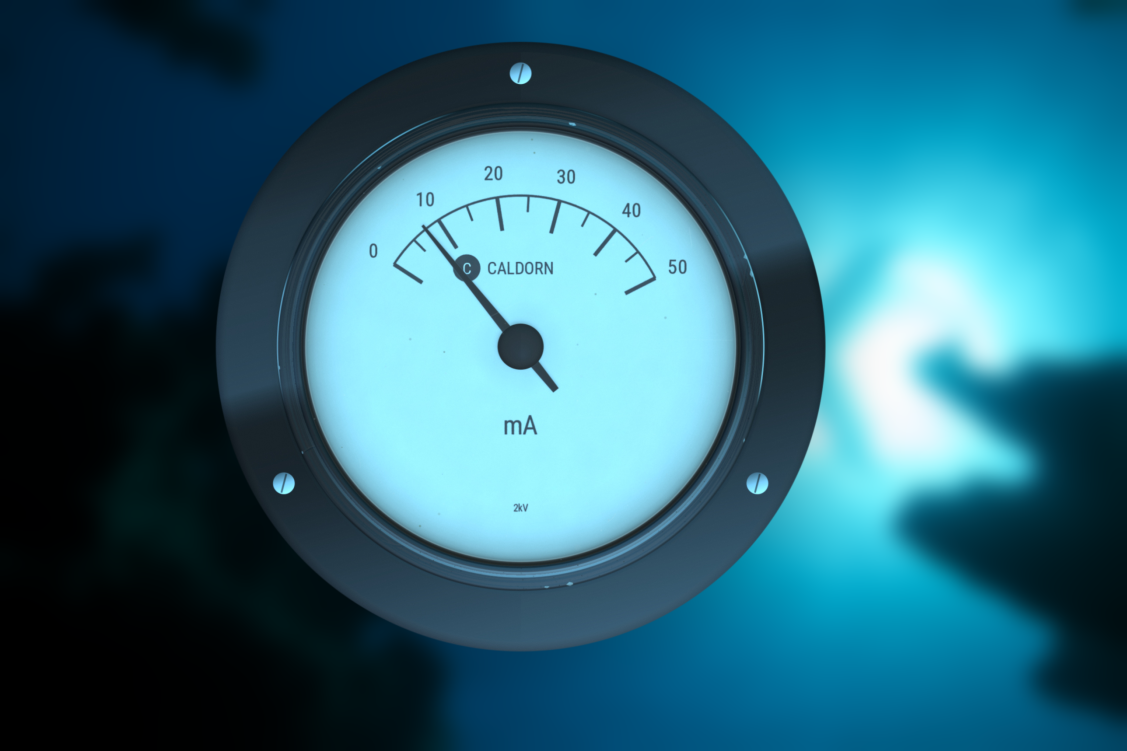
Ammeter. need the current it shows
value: 7.5 mA
